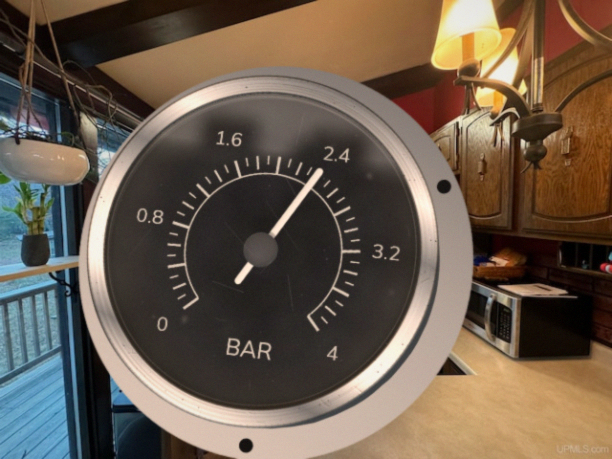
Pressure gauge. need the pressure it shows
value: 2.4 bar
